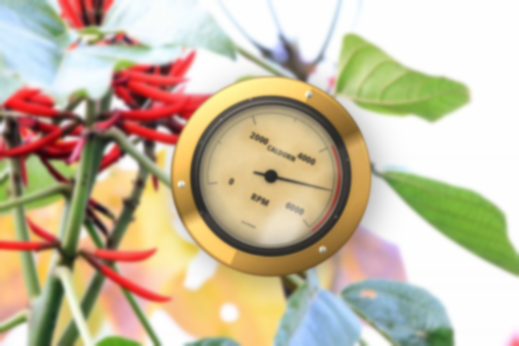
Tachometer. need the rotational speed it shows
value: 5000 rpm
